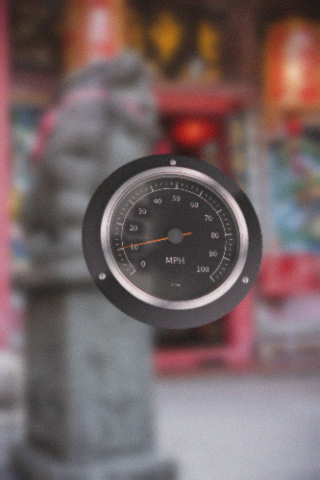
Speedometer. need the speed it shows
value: 10 mph
